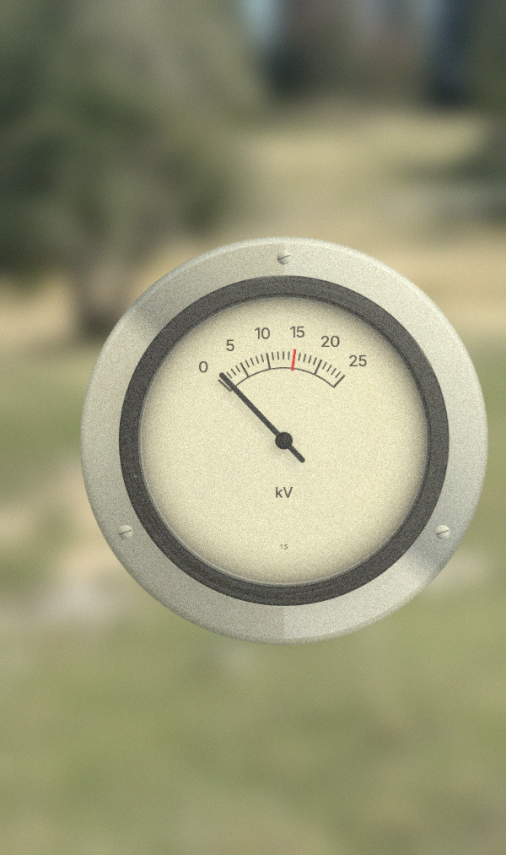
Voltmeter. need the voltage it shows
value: 1 kV
